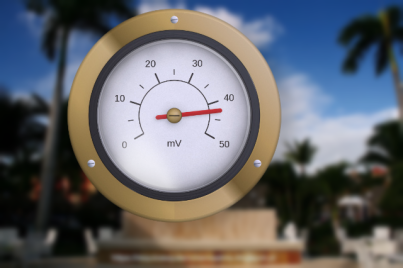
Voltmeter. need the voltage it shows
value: 42.5 mV
